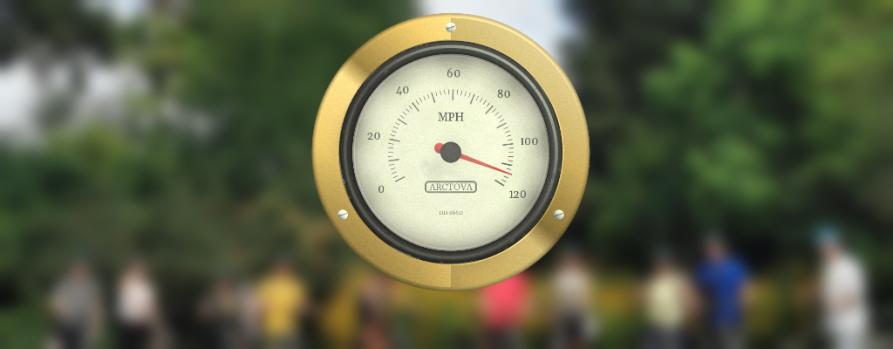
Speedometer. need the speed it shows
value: 114 mph
